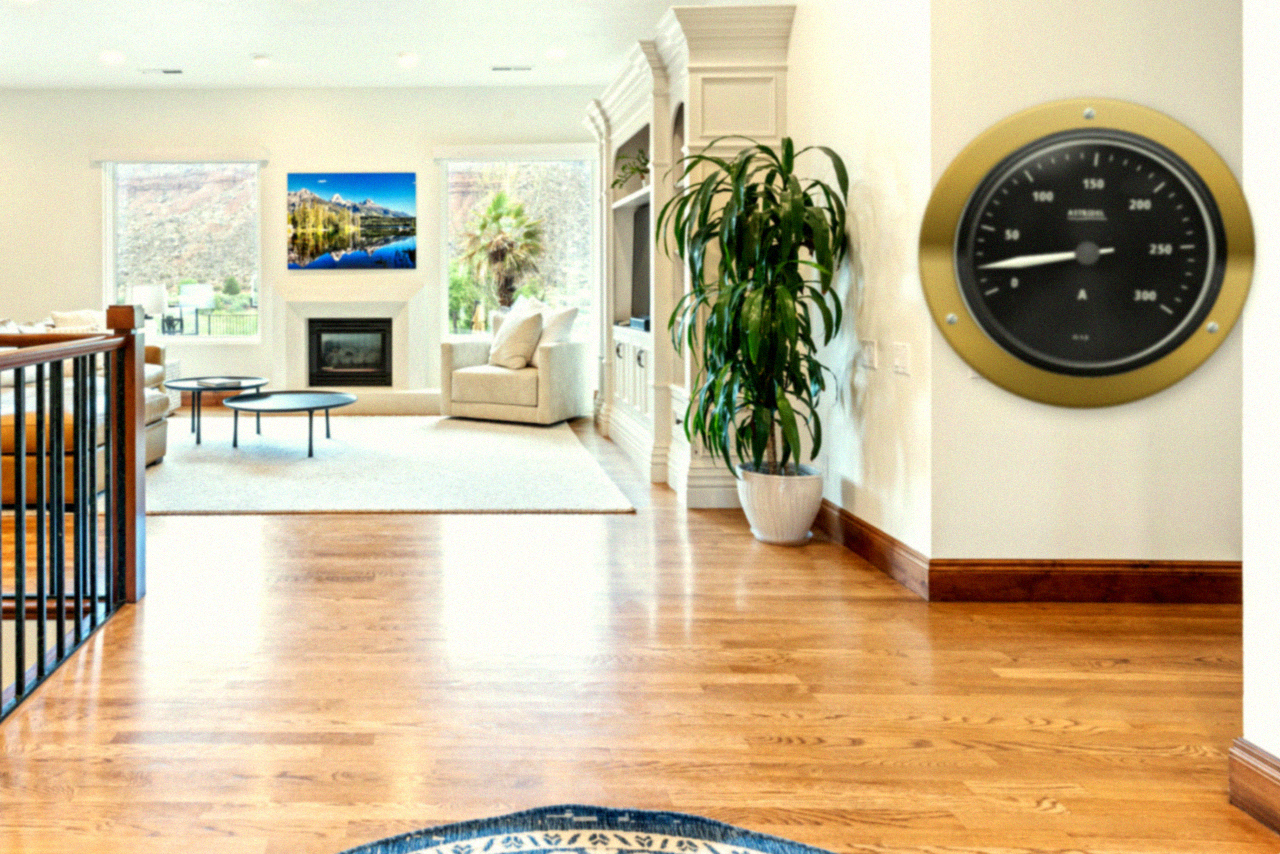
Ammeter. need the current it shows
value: 20 A
